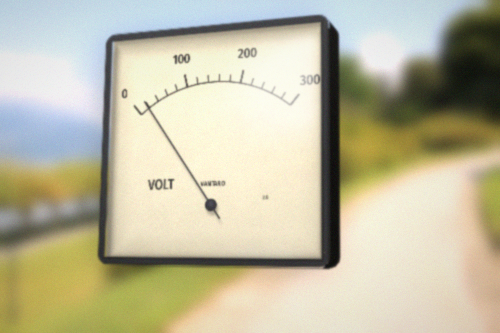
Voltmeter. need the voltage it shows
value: 20 V
